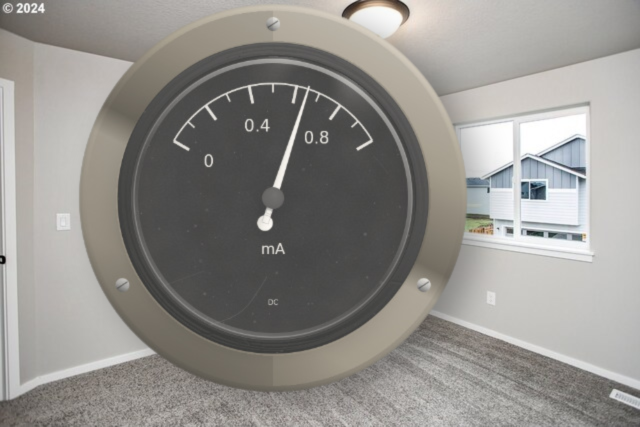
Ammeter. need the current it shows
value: 0.65 mA
